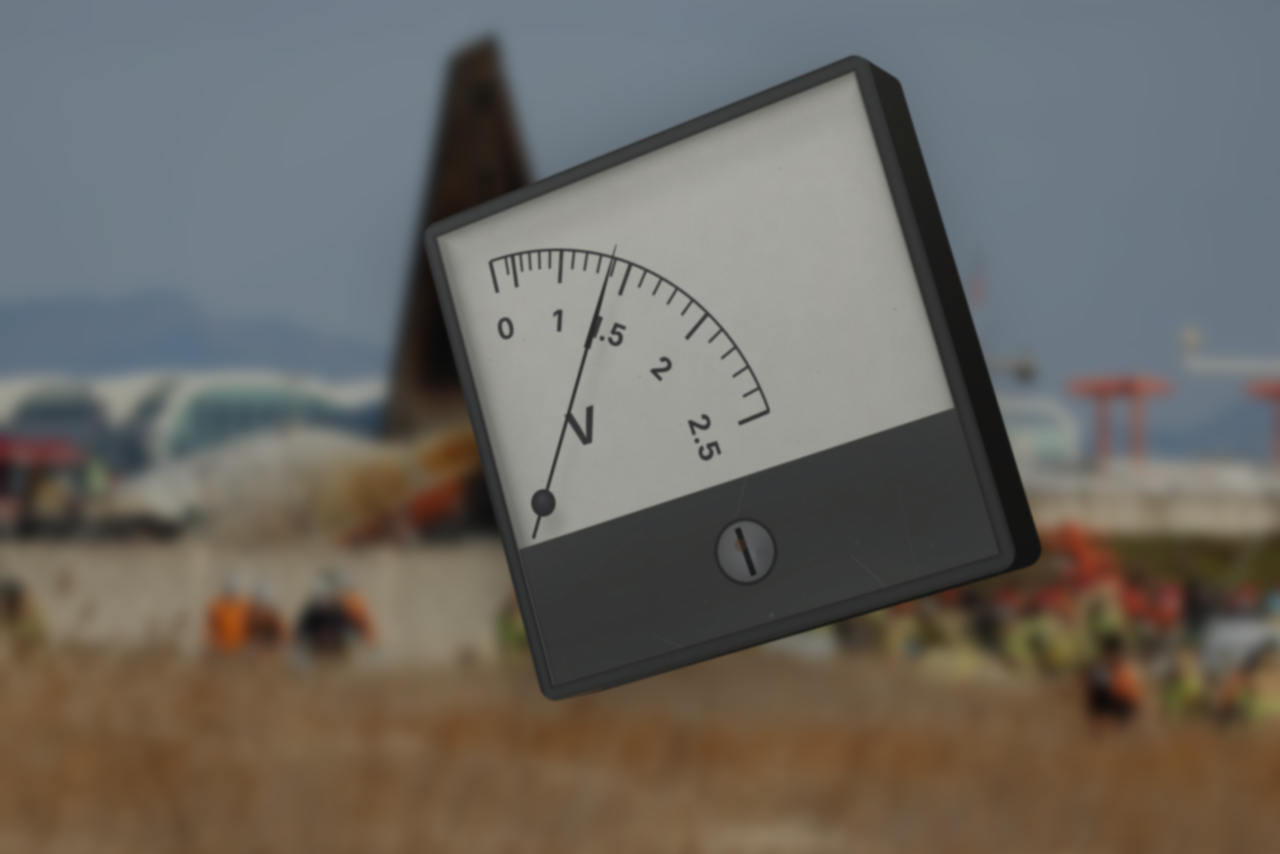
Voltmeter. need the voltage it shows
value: 1.4 V
